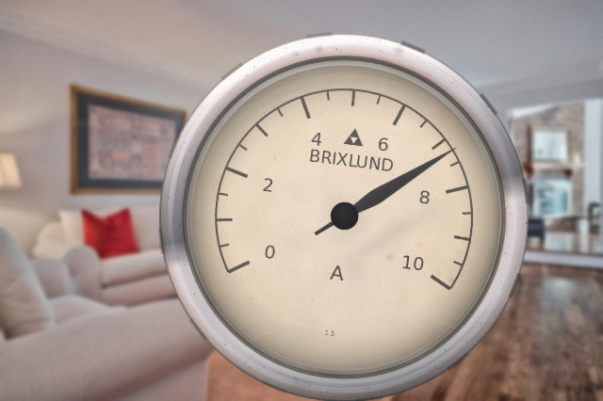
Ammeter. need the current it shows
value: 7.25 A
